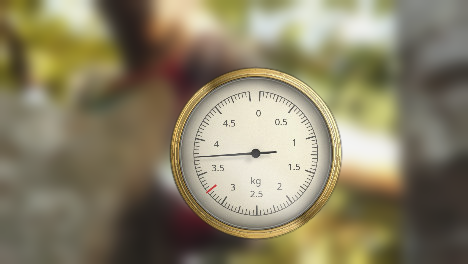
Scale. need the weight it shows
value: 3.75 kg
